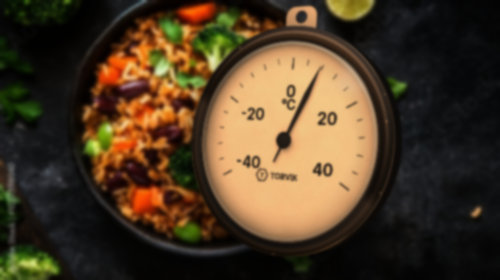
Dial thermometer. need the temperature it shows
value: 8 °C
